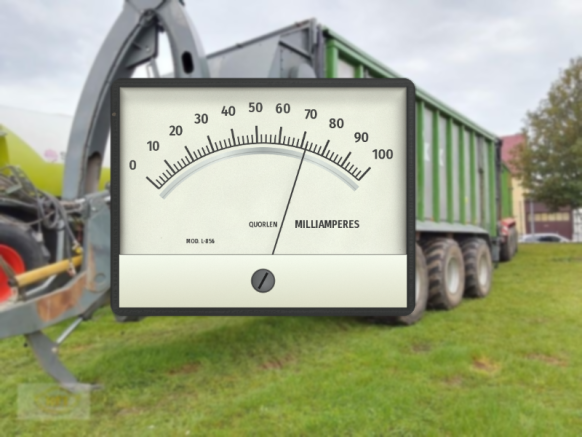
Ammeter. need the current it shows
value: 72 mA
